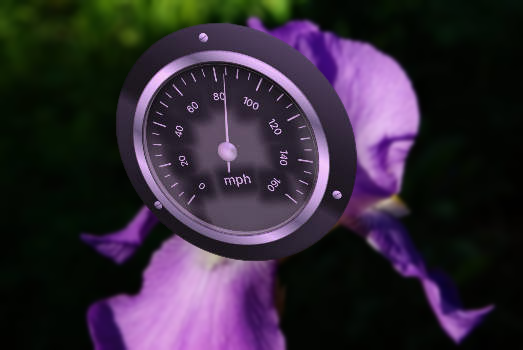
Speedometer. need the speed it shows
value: 85 mph
